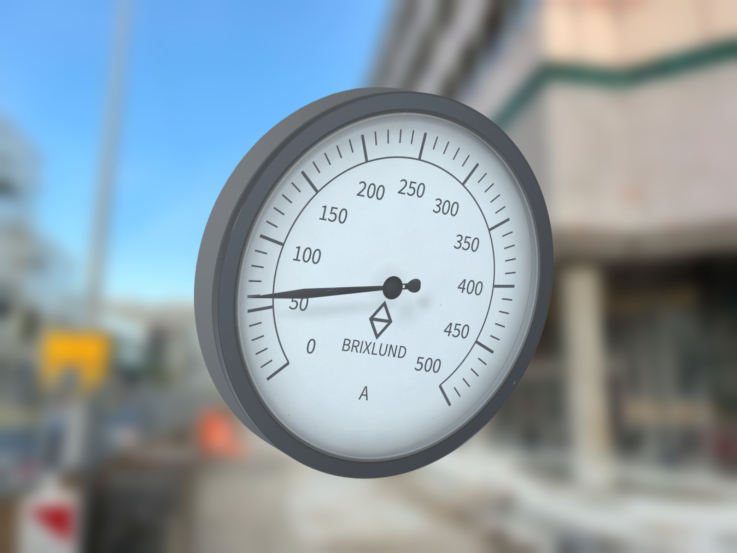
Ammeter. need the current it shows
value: 60 A
